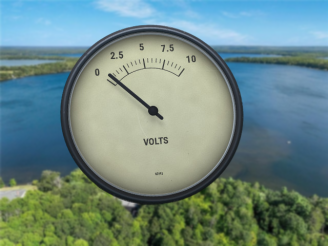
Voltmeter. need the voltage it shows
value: 0.5 V
